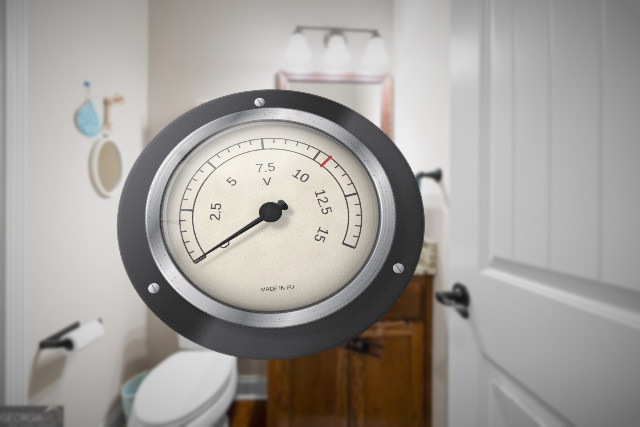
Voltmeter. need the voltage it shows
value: 0 V
